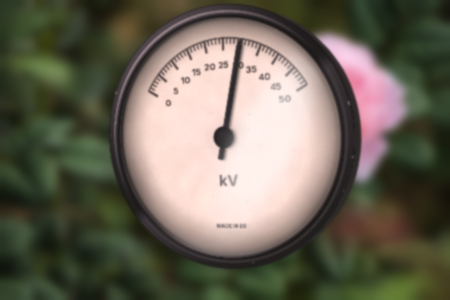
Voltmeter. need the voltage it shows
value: 30 kV
